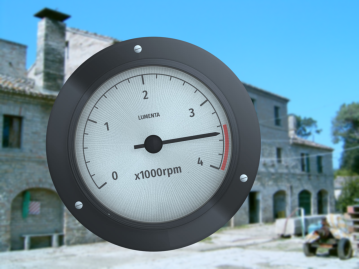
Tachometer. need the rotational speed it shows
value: 3500 rpm
